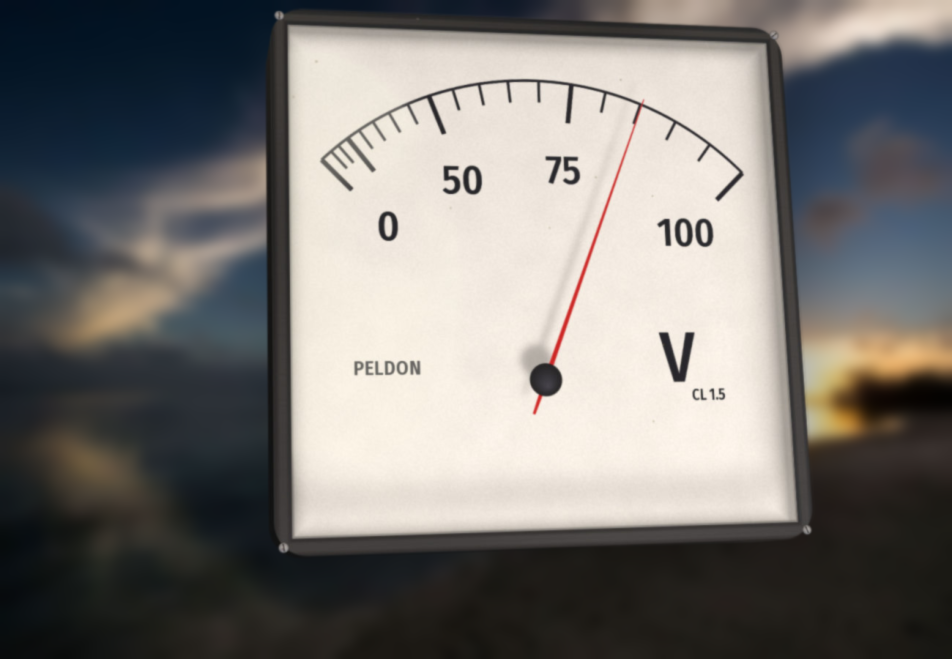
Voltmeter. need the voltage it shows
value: 85 V
